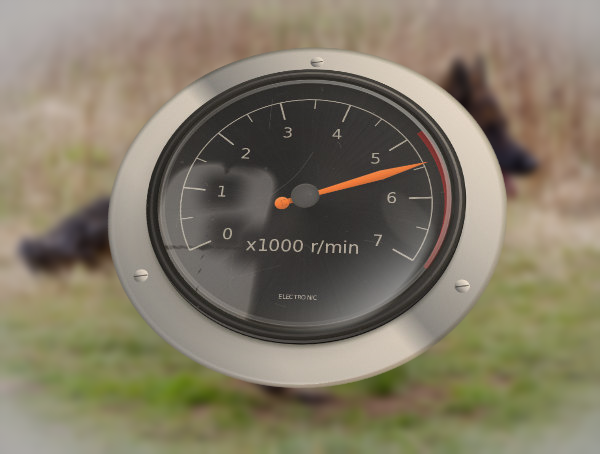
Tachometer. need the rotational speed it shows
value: 5500 rpm
